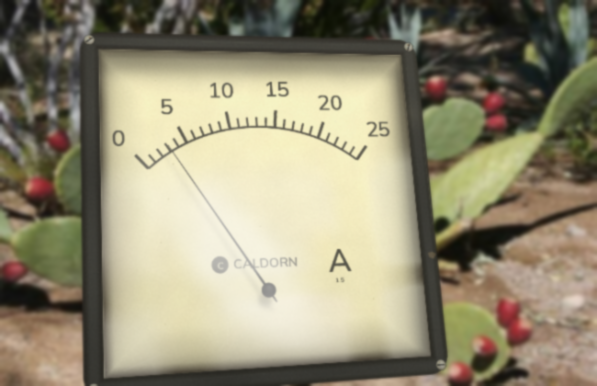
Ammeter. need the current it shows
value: 3 A
